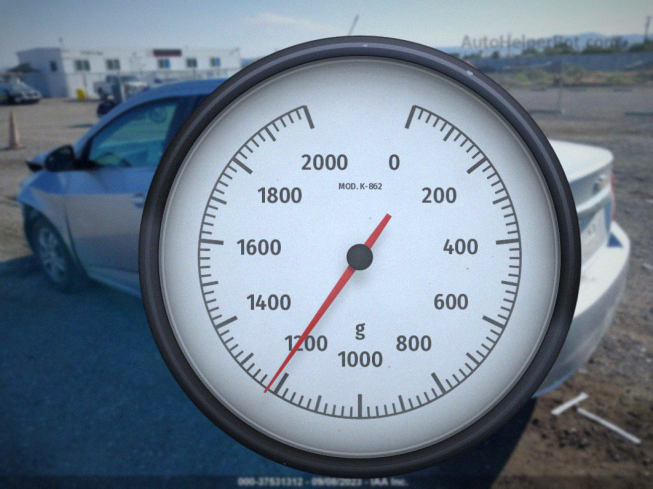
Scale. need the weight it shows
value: 1220 g
